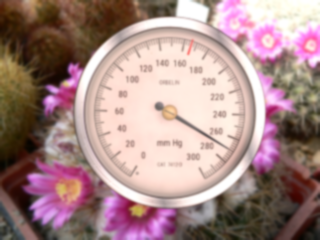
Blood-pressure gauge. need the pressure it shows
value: 270 mmHg
